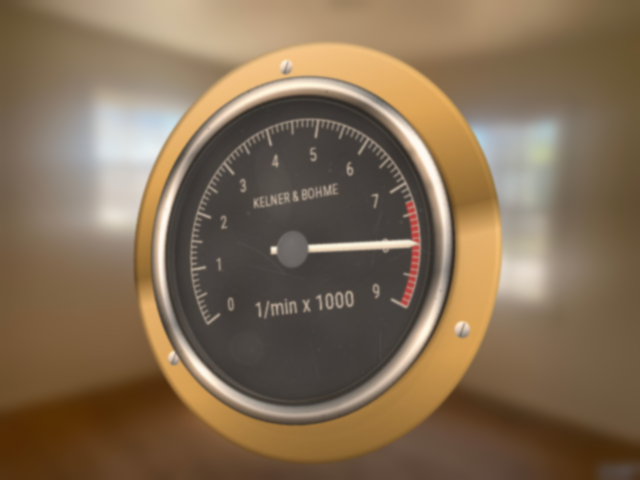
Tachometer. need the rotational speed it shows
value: 8000 rpm
